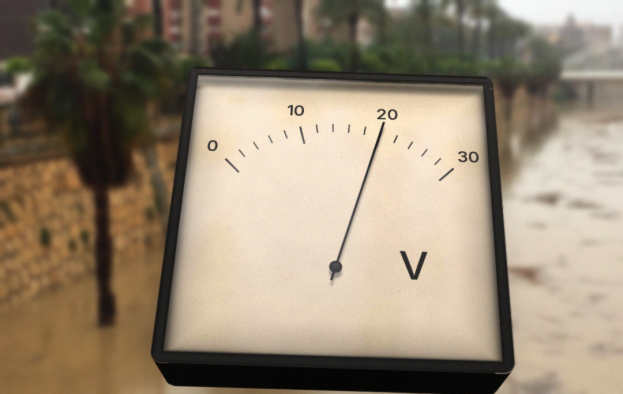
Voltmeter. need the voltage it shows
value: 20 V
